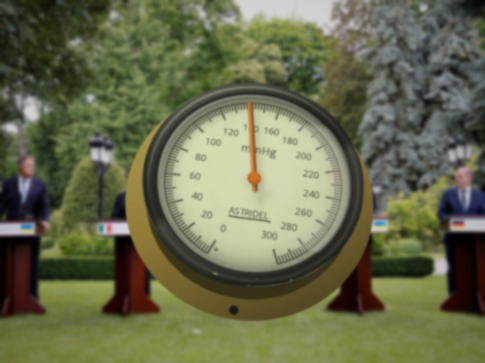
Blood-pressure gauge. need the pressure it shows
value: 140 mmHg
